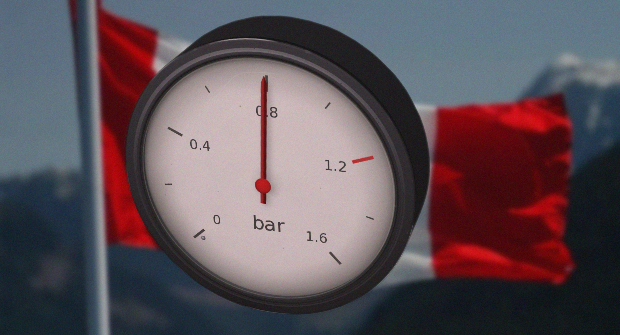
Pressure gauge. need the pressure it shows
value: 0.8 bar
